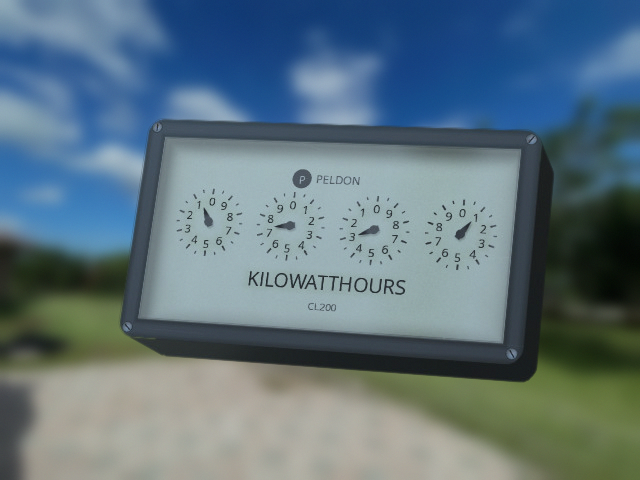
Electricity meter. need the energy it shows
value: 731 kWh
